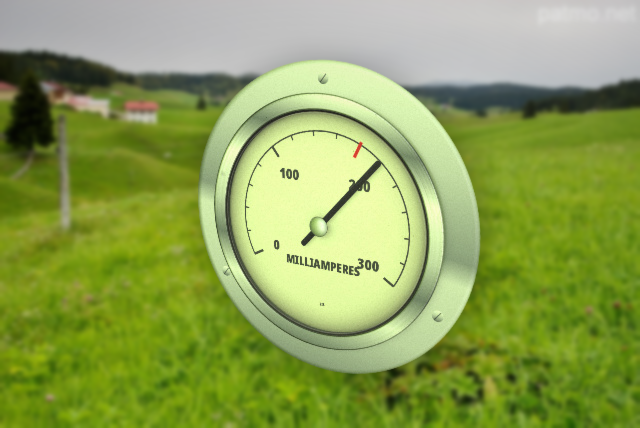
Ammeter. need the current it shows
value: 200 mA
